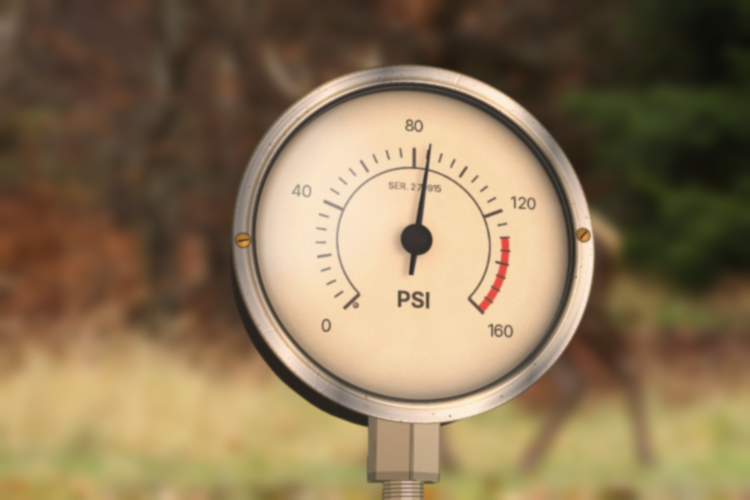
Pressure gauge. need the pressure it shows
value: 85 psi
